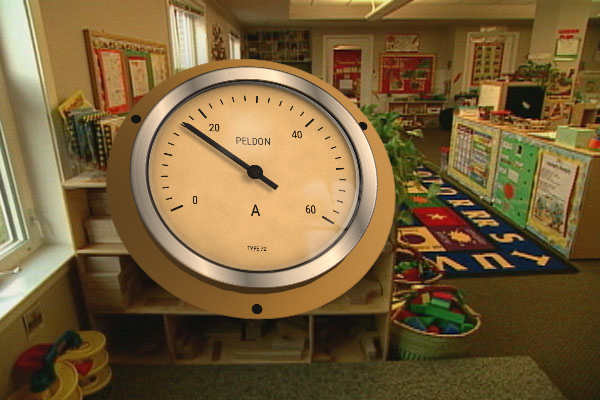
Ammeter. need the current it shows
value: 16 A
